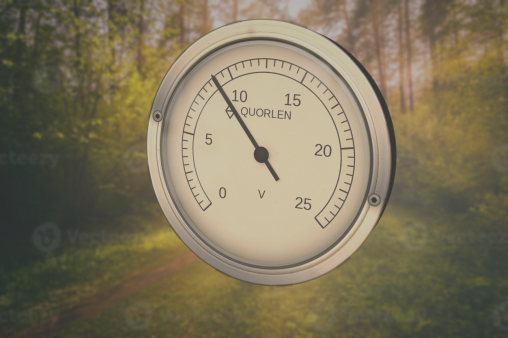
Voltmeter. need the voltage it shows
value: 9 V
